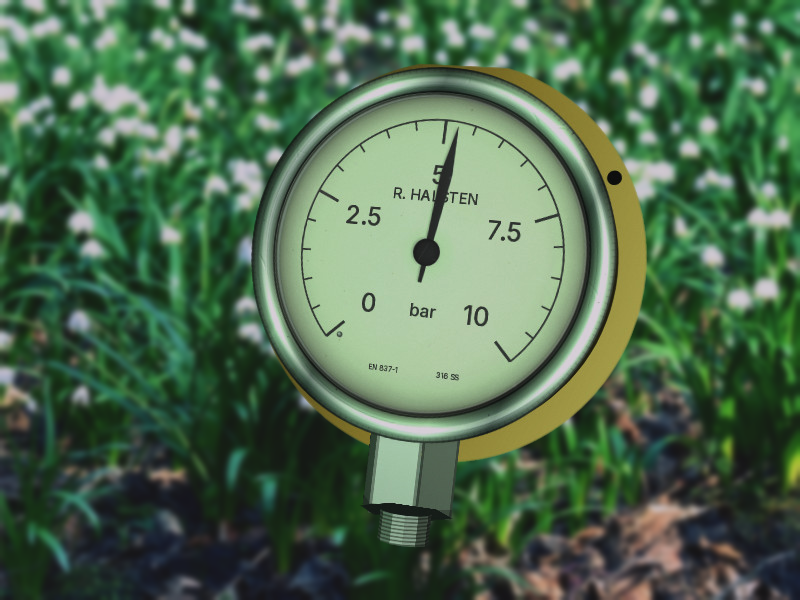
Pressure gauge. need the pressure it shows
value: 5.25 bar
